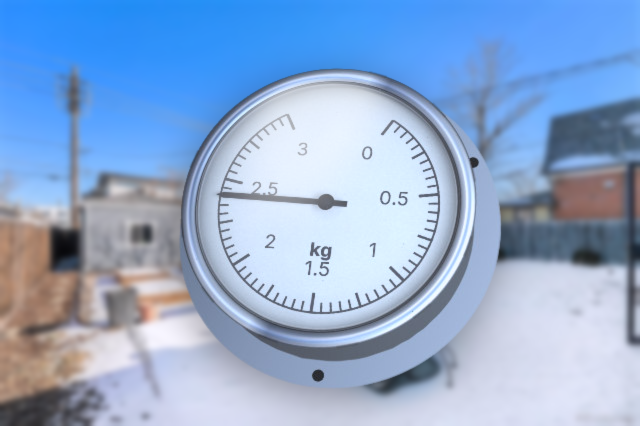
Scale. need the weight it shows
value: 2.4 kg
